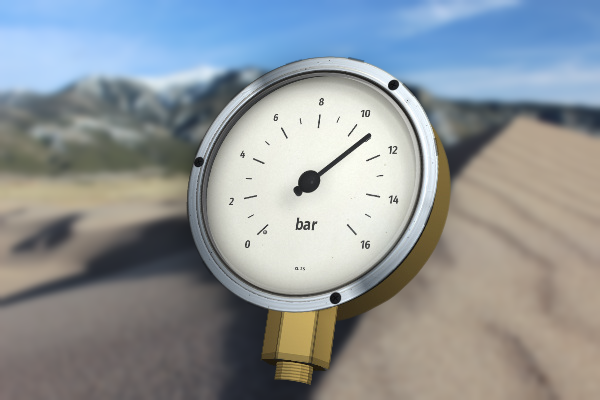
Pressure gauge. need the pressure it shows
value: 11 bar
